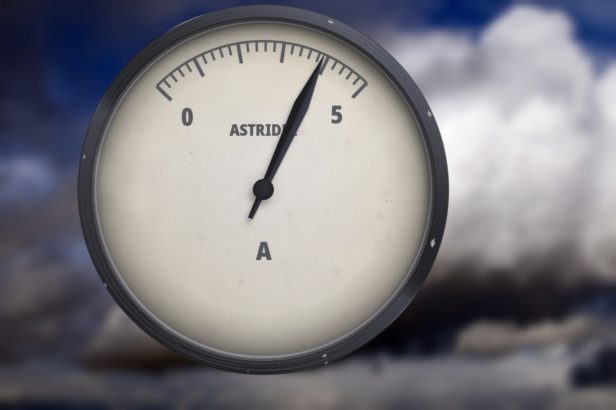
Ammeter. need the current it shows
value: 3.9 A
